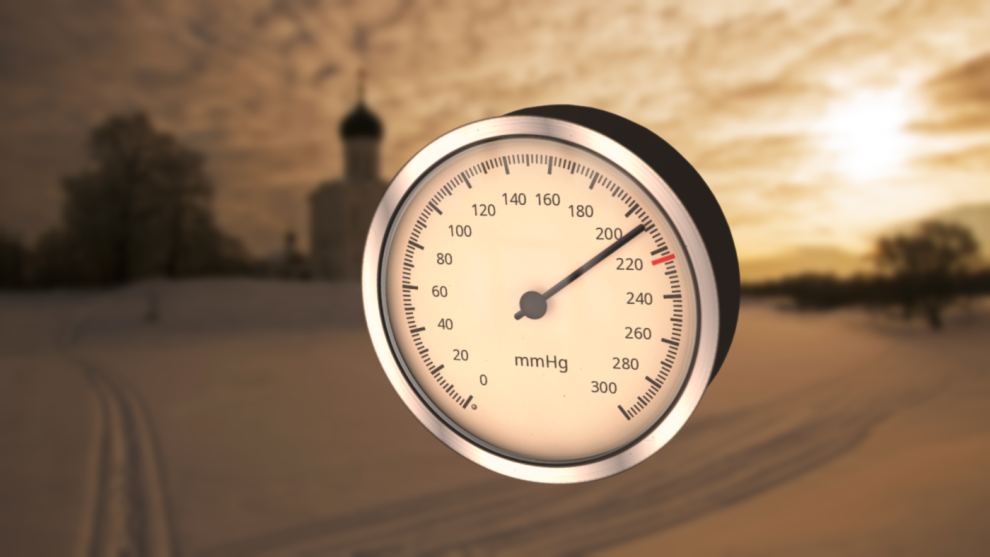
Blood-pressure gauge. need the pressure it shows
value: 208 mmHg
